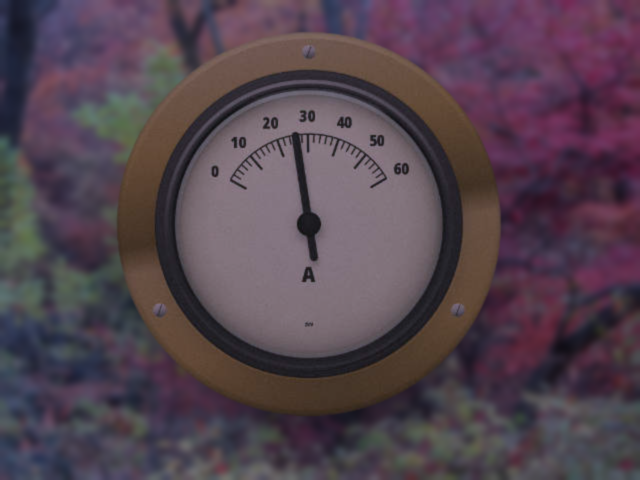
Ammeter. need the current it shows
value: 26 A
